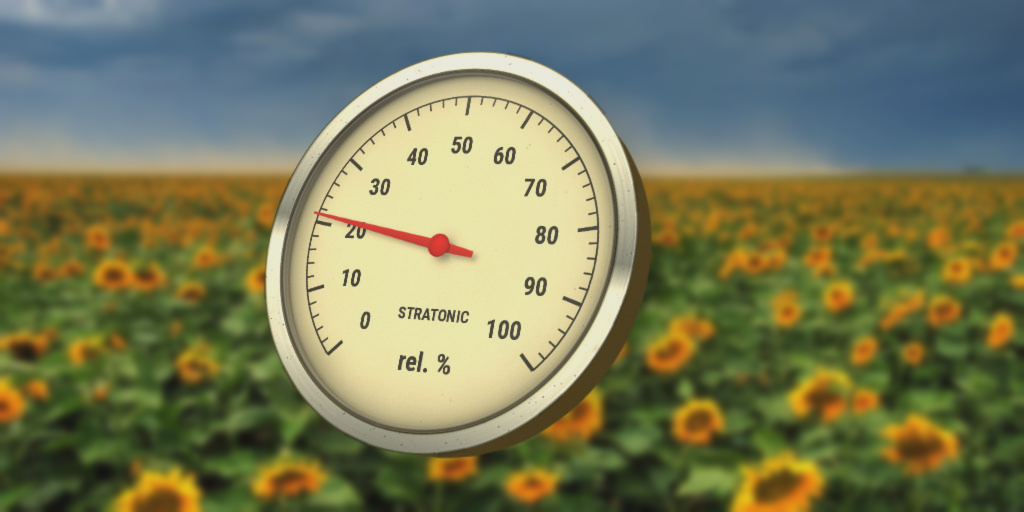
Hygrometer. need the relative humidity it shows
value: 21 %
